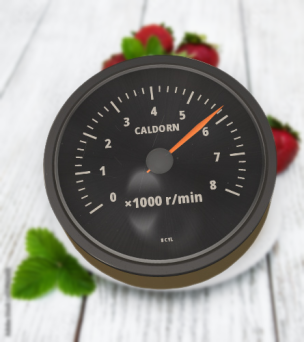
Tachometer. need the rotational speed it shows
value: 5800 rpm
